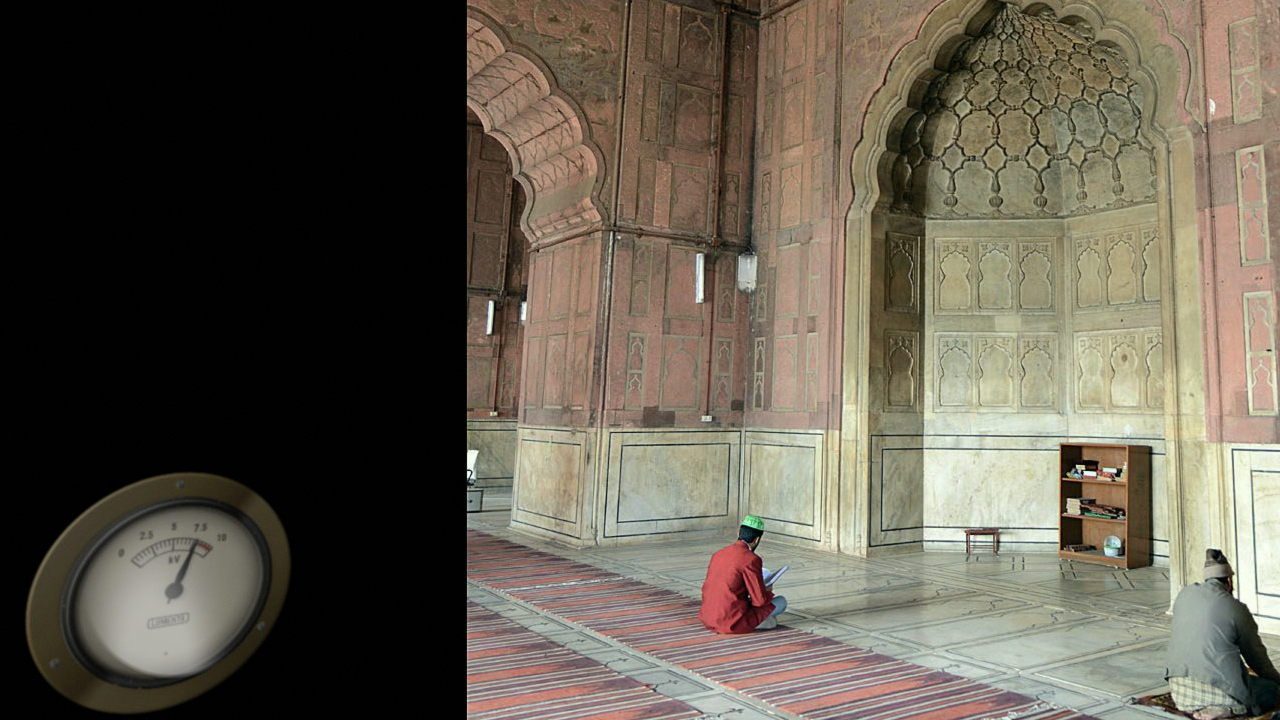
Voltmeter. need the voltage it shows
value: 7.5 kV
